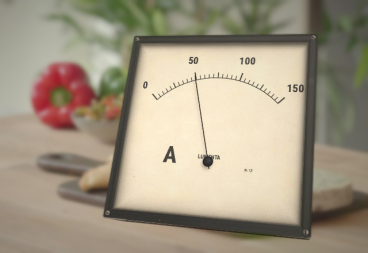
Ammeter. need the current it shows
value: 50 A
